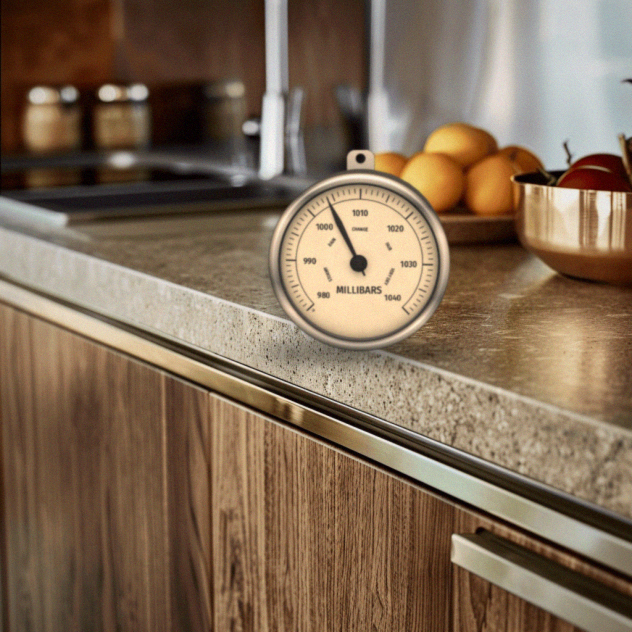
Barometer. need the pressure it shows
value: 1004 mbar
